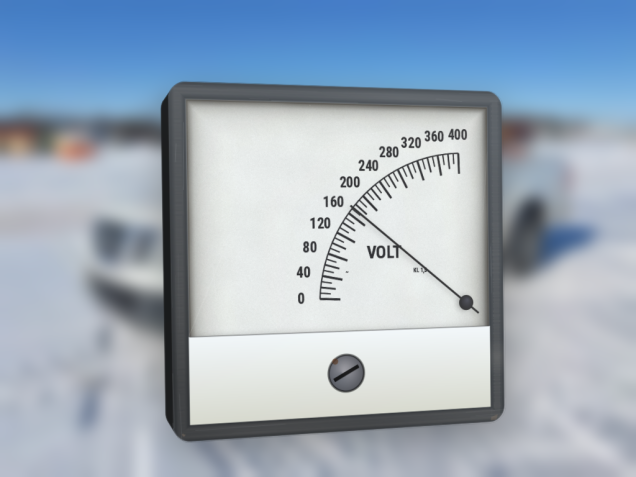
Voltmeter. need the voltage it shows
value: 170 V
